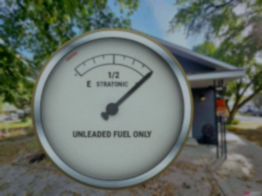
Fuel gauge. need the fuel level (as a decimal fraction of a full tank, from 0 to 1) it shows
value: 1
